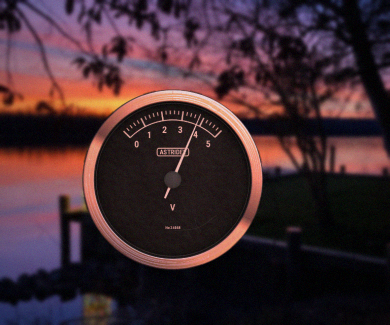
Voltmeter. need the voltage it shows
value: 3.8 V
